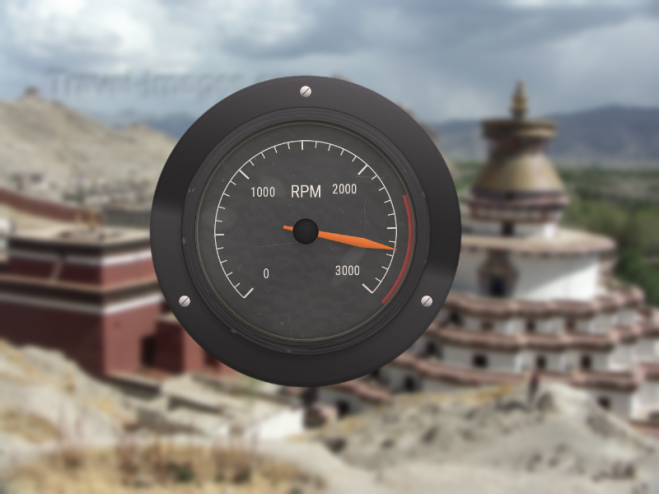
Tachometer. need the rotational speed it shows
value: 2650 rpm
